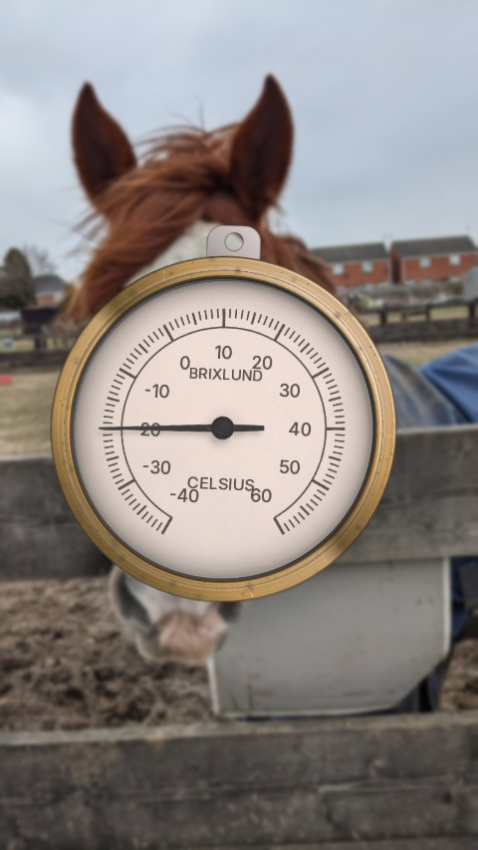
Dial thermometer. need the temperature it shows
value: -20 °C
